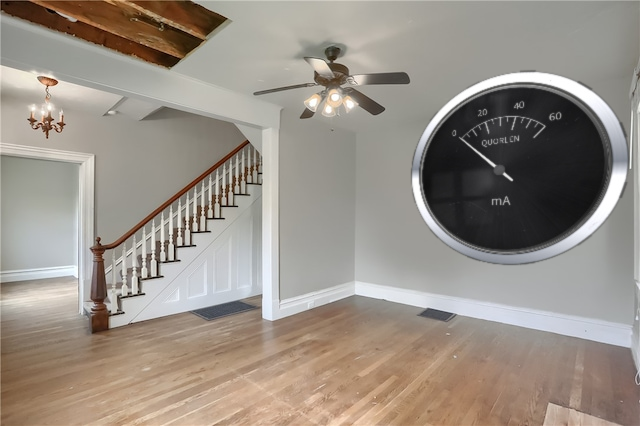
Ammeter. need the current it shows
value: 0 mA
